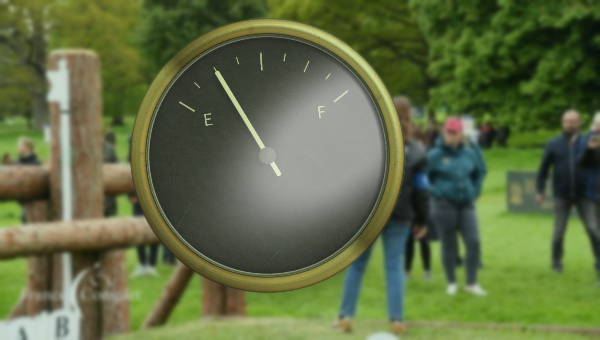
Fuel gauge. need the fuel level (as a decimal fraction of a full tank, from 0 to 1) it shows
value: 0.25
